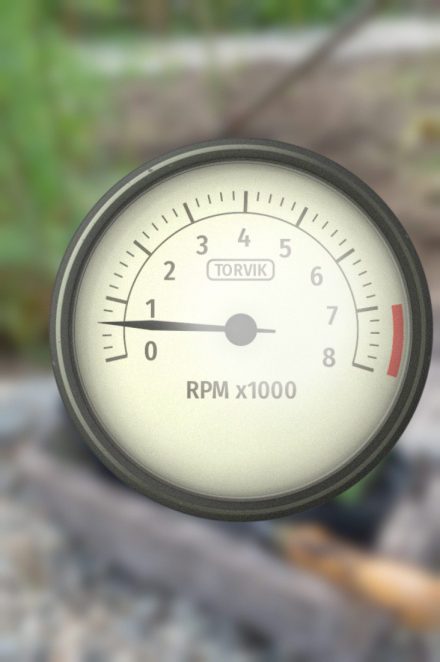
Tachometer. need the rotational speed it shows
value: 600 rpm
